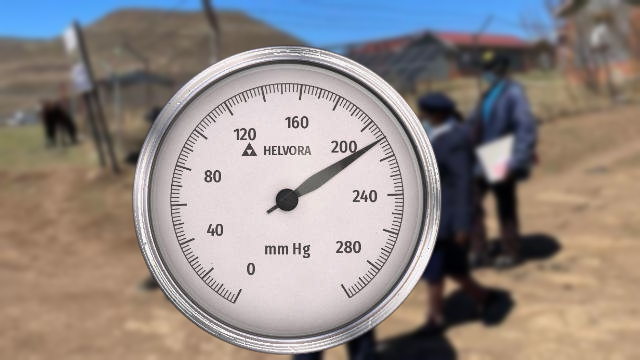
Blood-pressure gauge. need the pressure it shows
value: 210 mmHg
